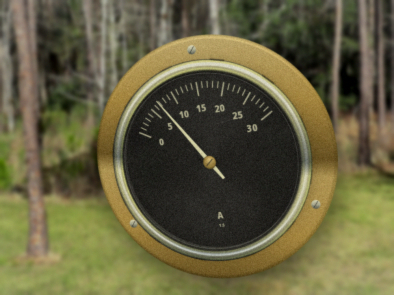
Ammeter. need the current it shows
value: 7 A
